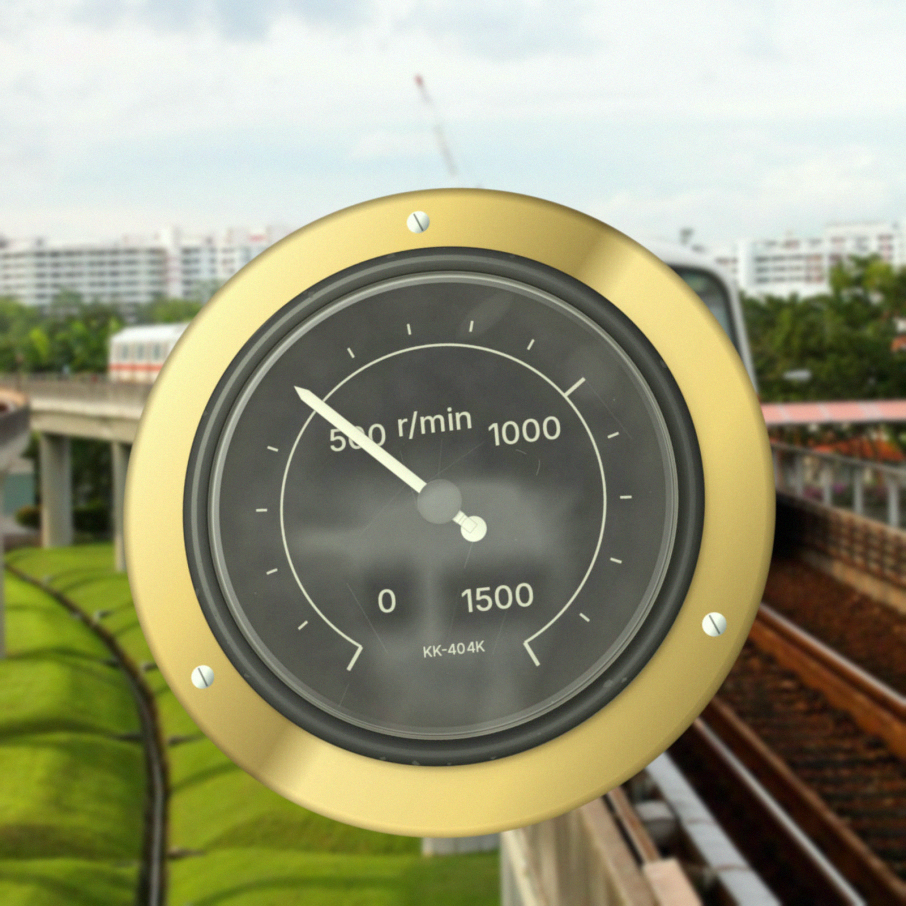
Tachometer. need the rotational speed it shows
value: 500 rpm
